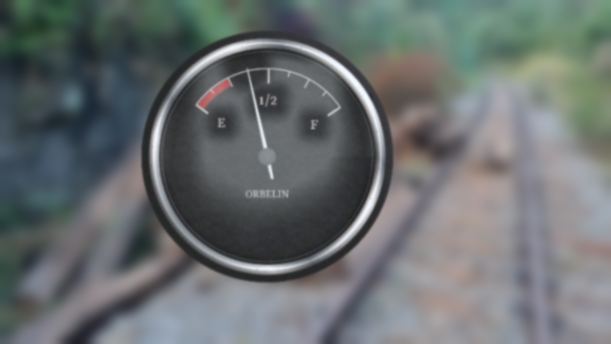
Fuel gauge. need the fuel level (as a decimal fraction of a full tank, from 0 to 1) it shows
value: 0.375
